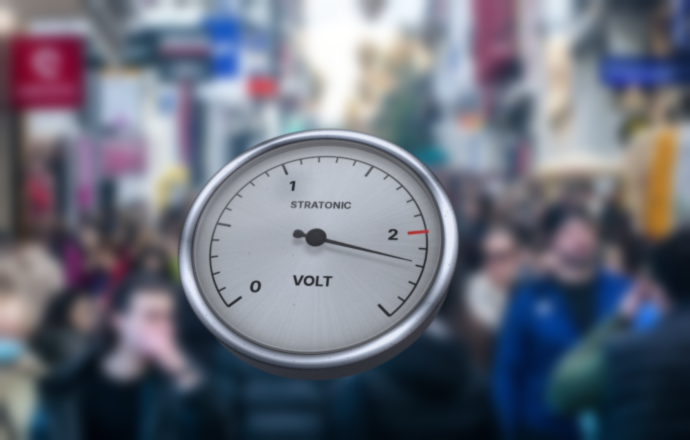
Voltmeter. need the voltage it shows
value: 2.2 V
